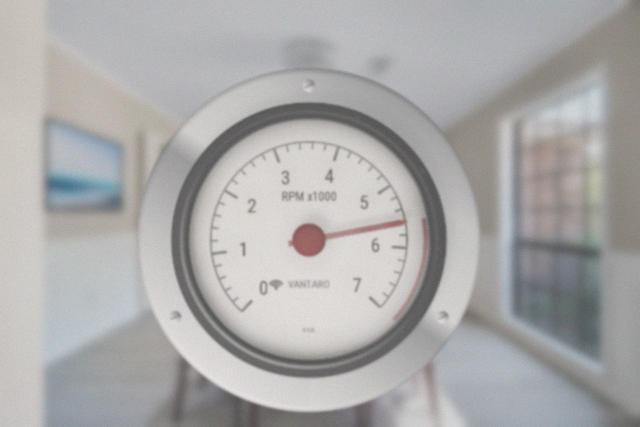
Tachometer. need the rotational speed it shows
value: 5600 rpm
